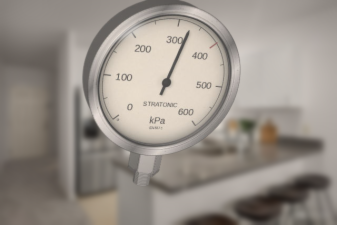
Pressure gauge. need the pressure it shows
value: 325 kPa
